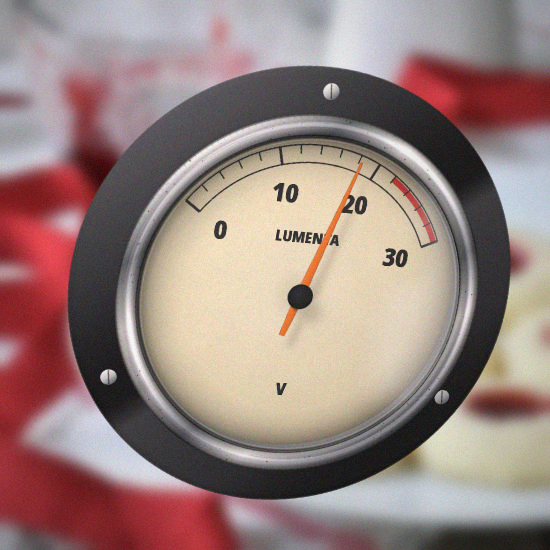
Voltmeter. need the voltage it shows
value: 18 V
